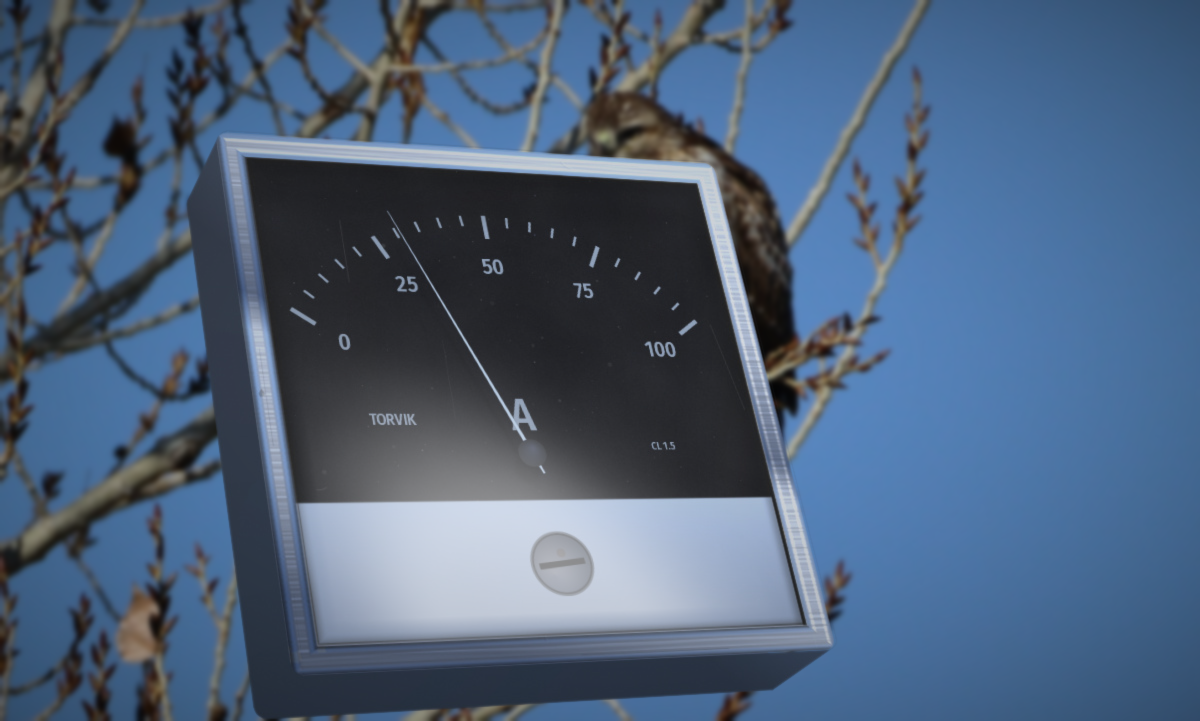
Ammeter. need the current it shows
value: 30 A
